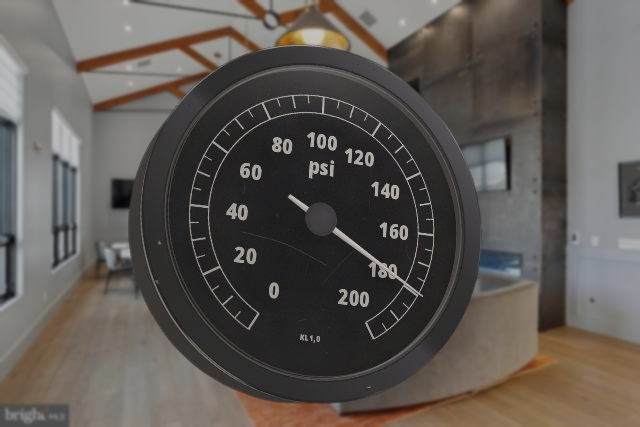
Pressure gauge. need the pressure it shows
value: 180 psi
